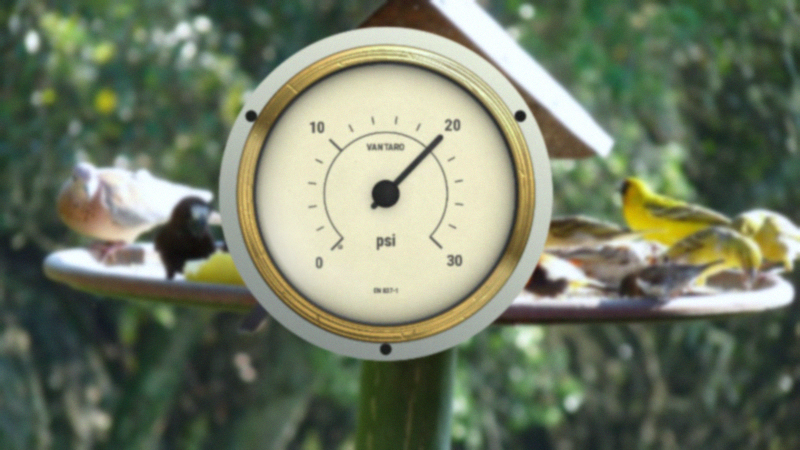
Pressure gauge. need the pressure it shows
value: 20 psi
